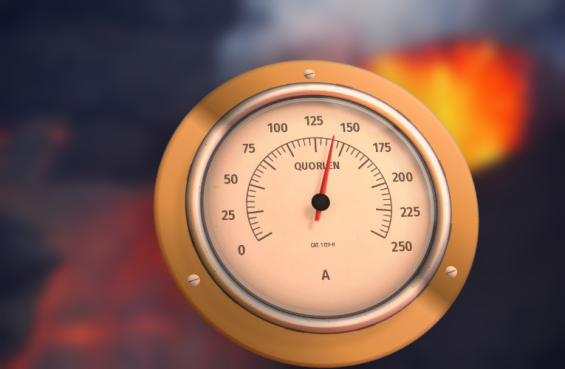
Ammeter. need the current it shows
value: 140 A
